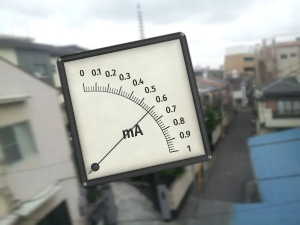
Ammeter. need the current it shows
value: 0.6 mA
